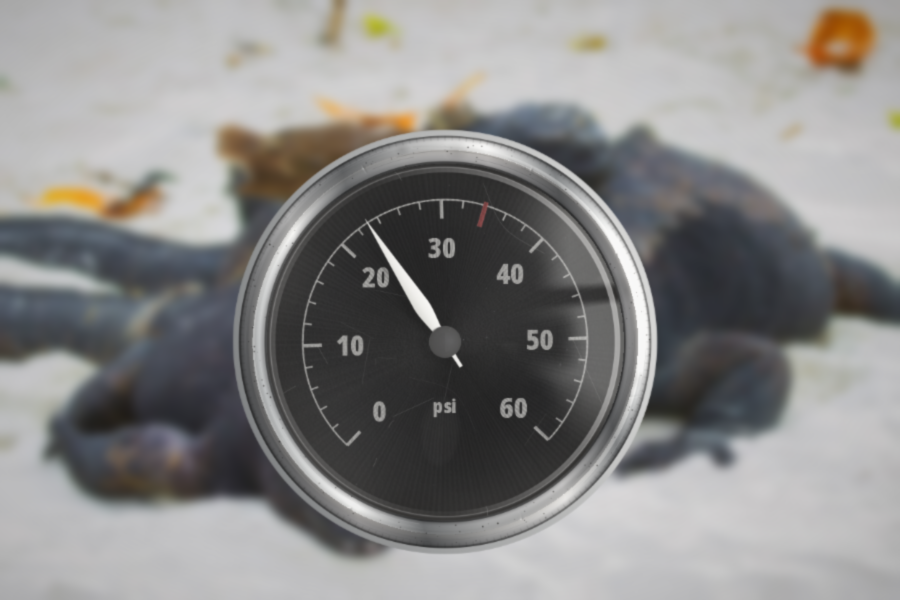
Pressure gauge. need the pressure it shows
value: 23 psi
